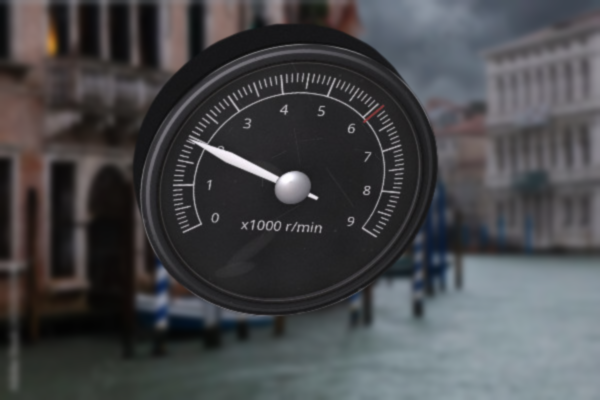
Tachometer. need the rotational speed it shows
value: 2000 rpm
